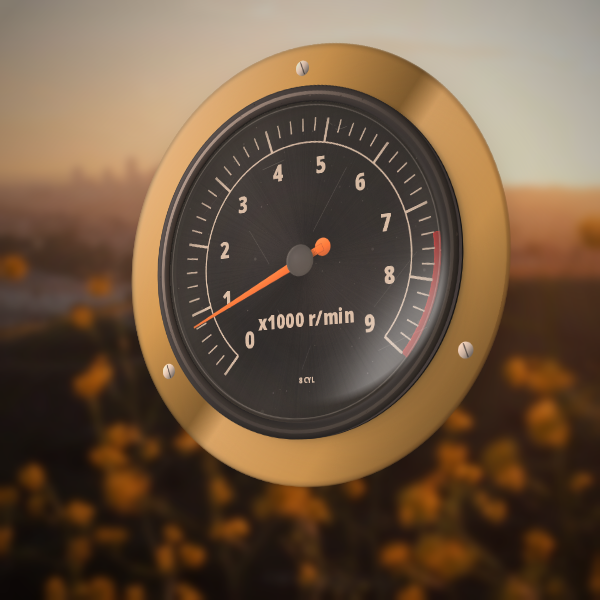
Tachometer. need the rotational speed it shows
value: 800 rpm
